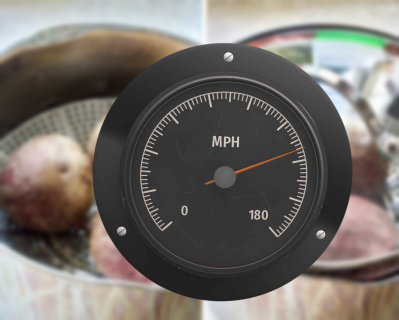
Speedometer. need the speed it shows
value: 134 mph
